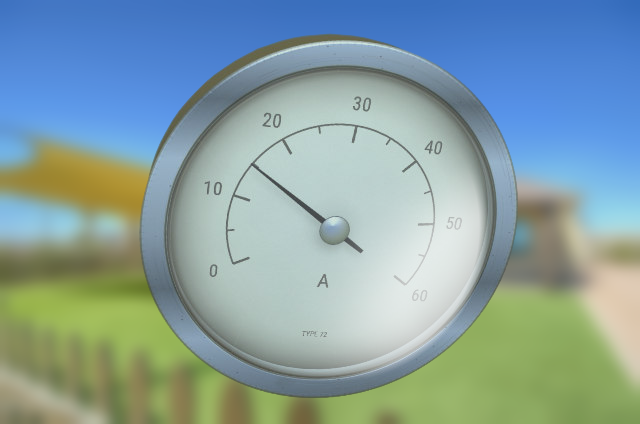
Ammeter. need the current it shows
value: 15 A
